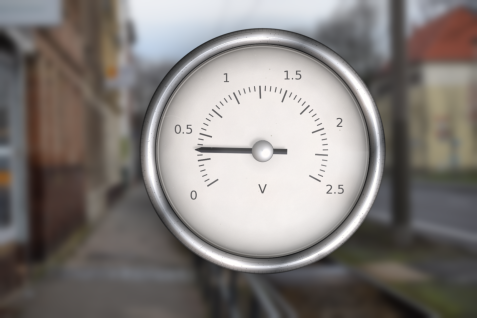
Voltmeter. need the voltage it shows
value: 0.35 V
